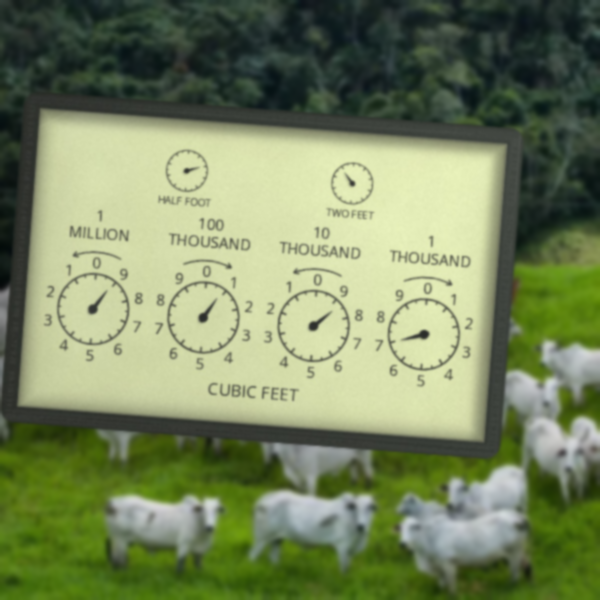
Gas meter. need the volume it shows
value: 908700 ft³
